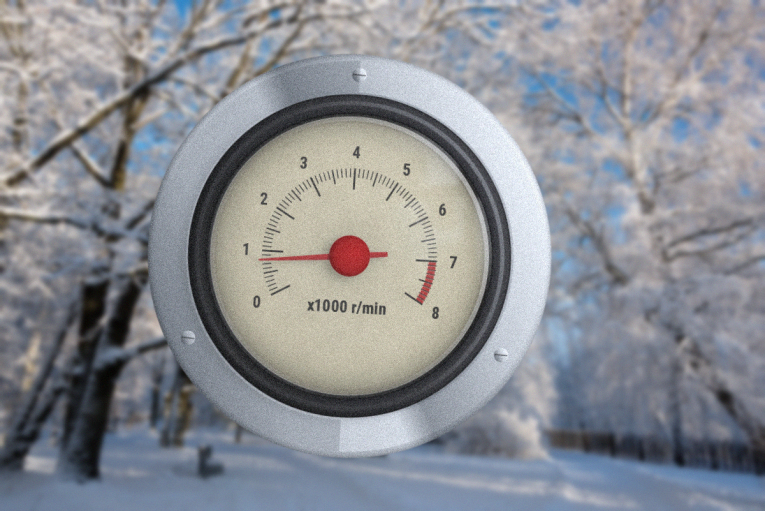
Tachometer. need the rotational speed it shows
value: 800 rpm
